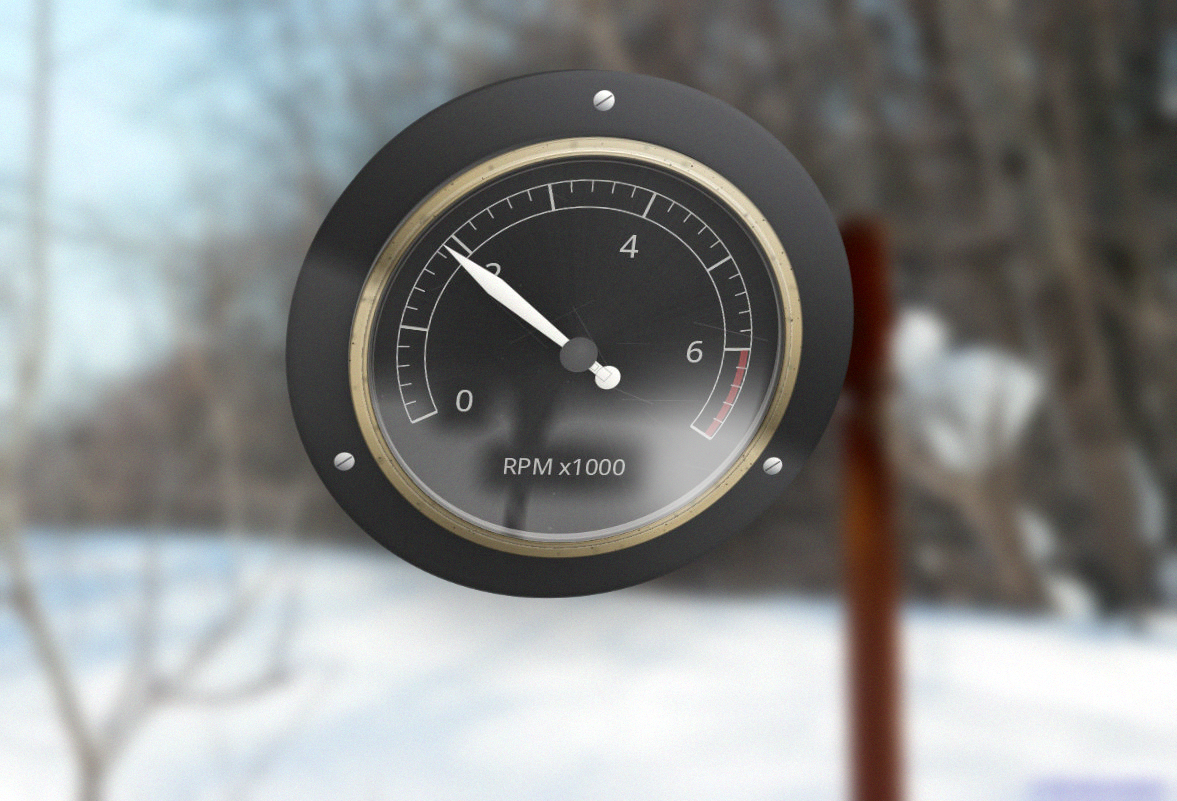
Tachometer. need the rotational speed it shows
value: 1900 rpm
